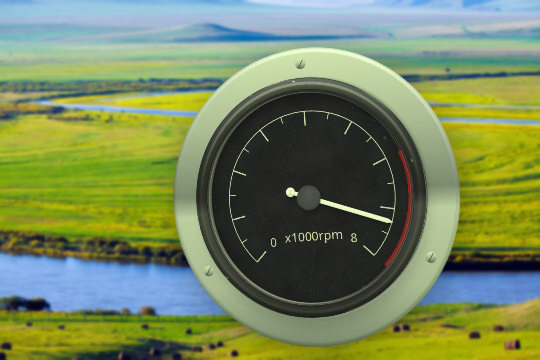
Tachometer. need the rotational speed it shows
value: 7250 rpm
